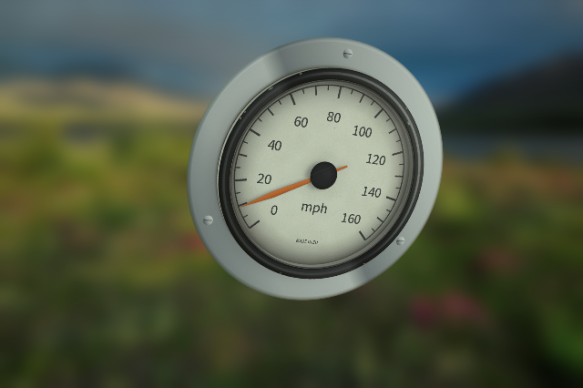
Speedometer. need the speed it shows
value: 10 mph
